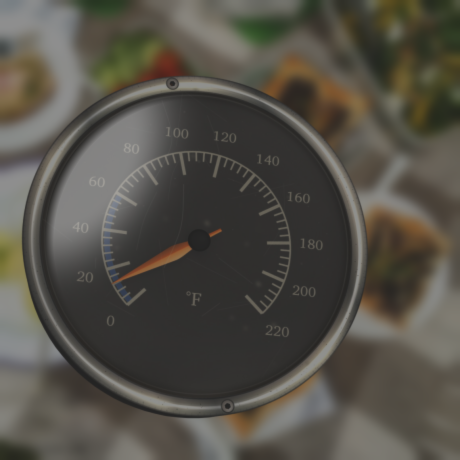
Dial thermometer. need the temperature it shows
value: 12 °F
